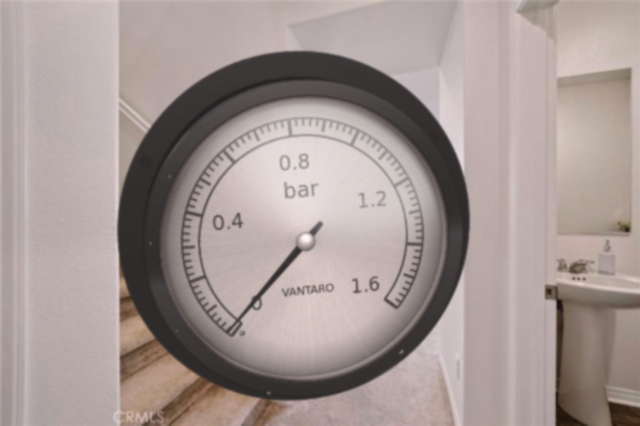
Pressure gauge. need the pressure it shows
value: 0.02 bar
